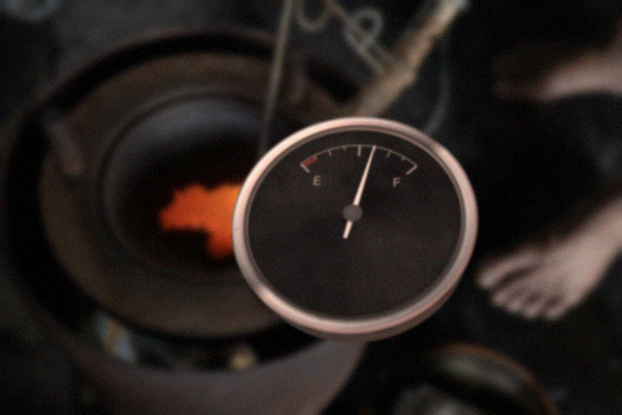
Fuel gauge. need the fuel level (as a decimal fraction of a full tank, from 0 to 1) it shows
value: 0.625
